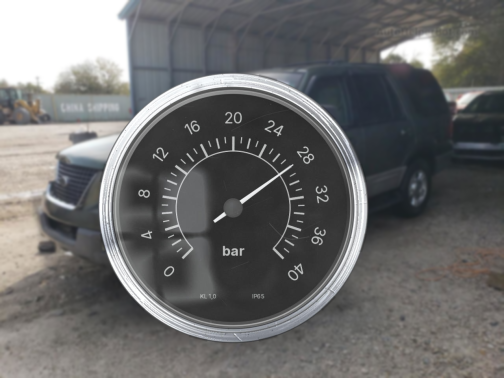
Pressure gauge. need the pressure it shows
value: 28 bar
